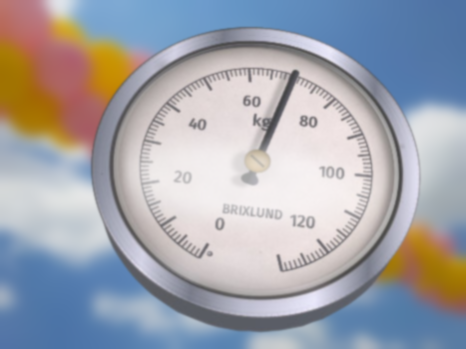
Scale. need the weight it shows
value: 70 kg
